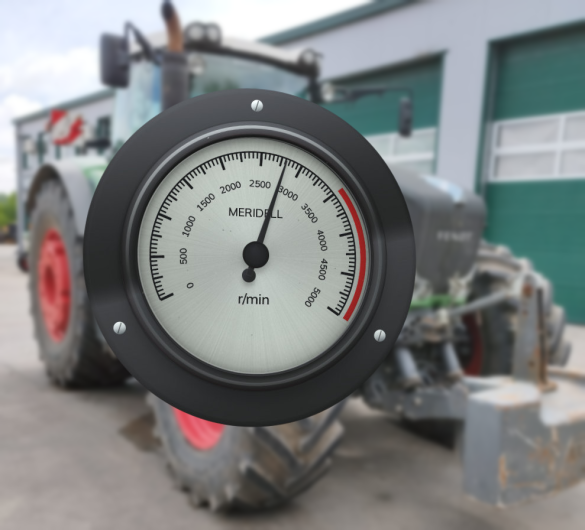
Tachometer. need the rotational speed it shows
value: 2800 rpm
